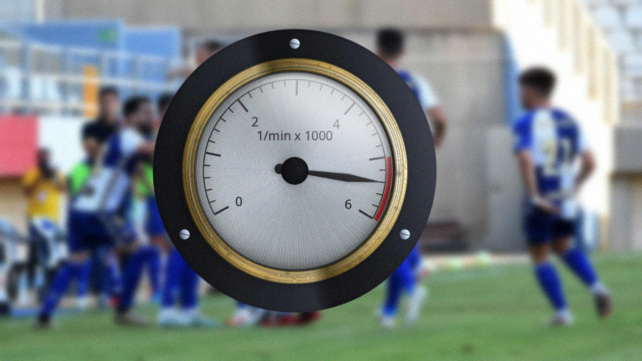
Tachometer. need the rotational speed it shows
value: 5400 rpm
